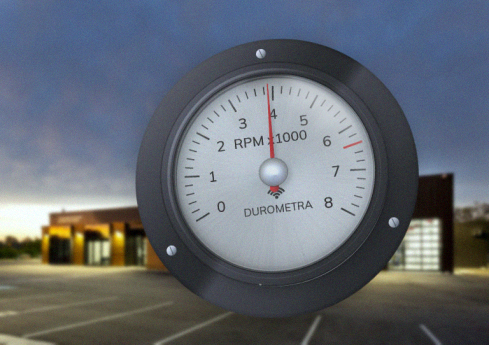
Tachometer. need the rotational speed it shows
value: 3900 rpm
